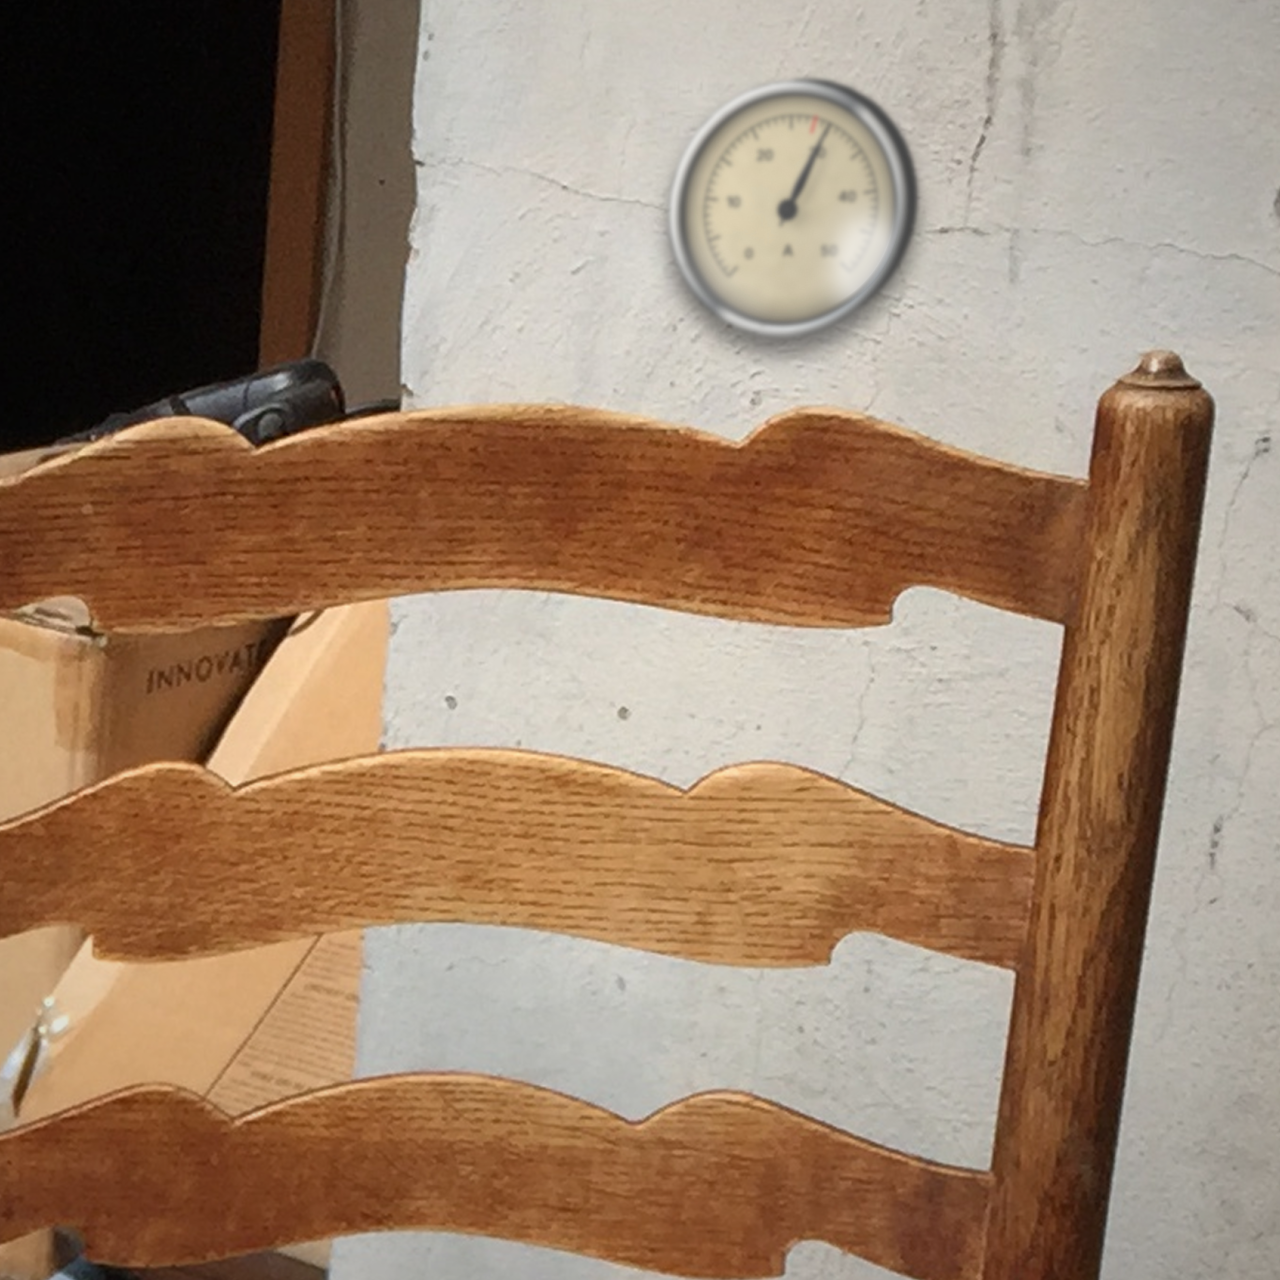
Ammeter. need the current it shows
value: 30 A
